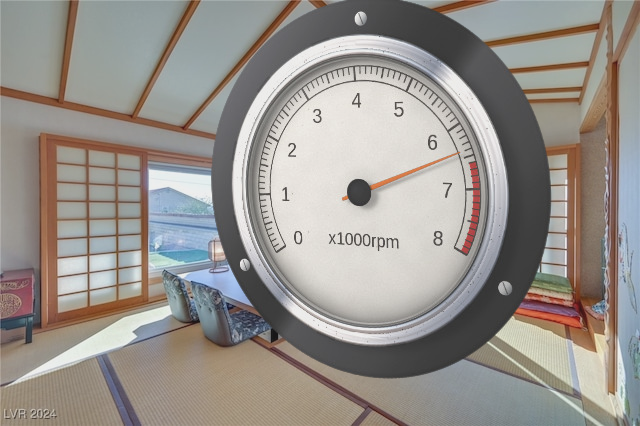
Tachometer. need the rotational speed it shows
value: 6400 rpm
